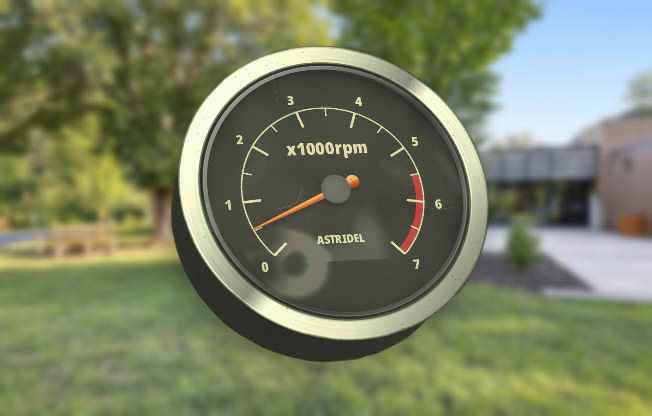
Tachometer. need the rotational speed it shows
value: 500 rpm
